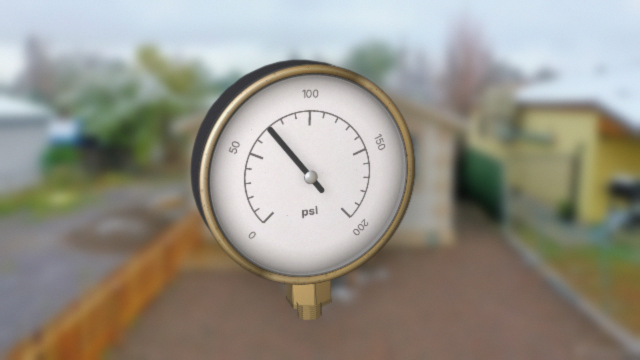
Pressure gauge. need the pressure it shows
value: 70 psi
